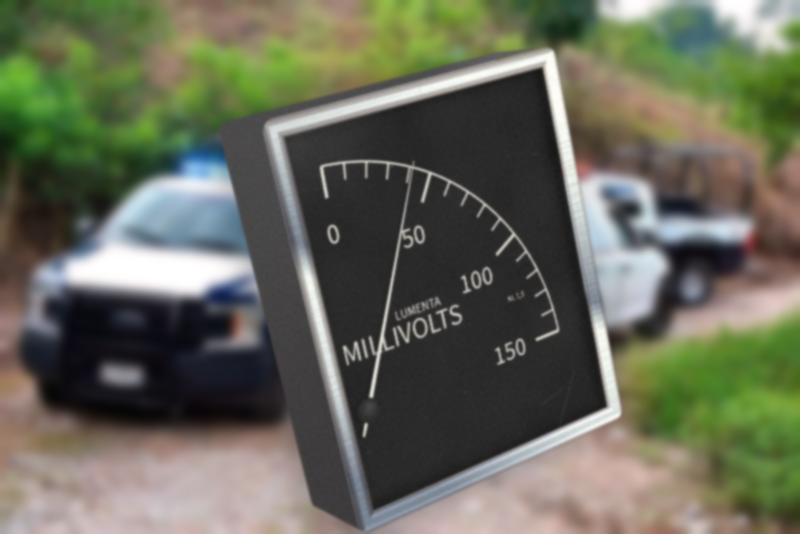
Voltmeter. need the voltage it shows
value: 40 mV
